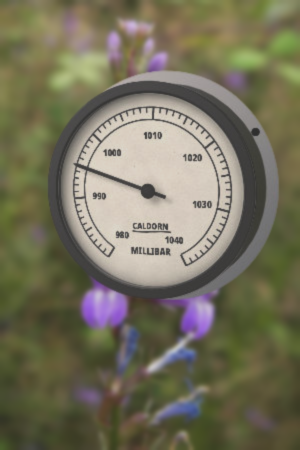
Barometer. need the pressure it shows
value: 995 mbar
